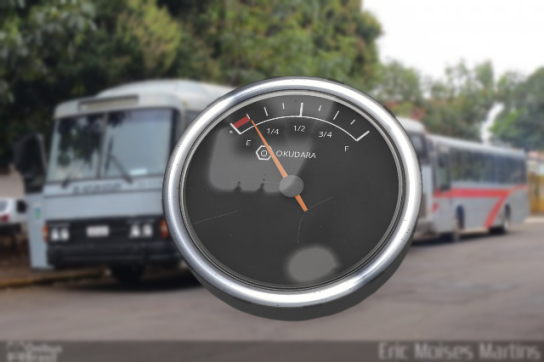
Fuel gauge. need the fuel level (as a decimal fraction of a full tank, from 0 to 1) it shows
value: 0.125
